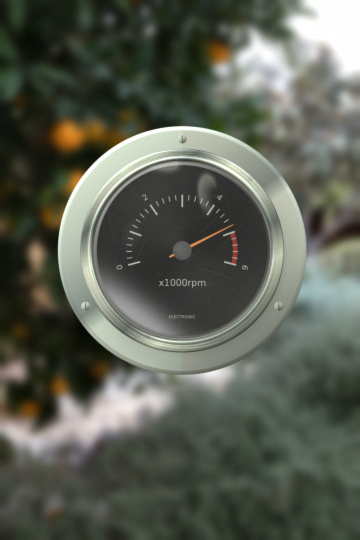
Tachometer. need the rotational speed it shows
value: 4800 rpm
